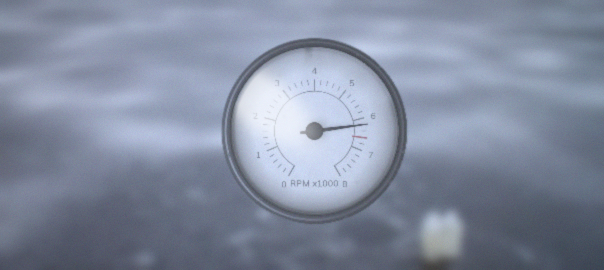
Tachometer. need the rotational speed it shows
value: 6200 rpm
